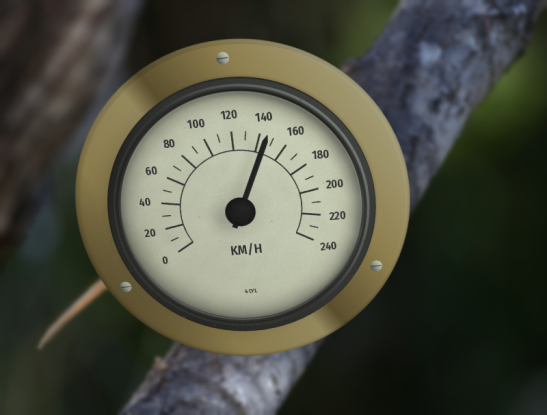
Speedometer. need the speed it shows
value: 145 km/h
